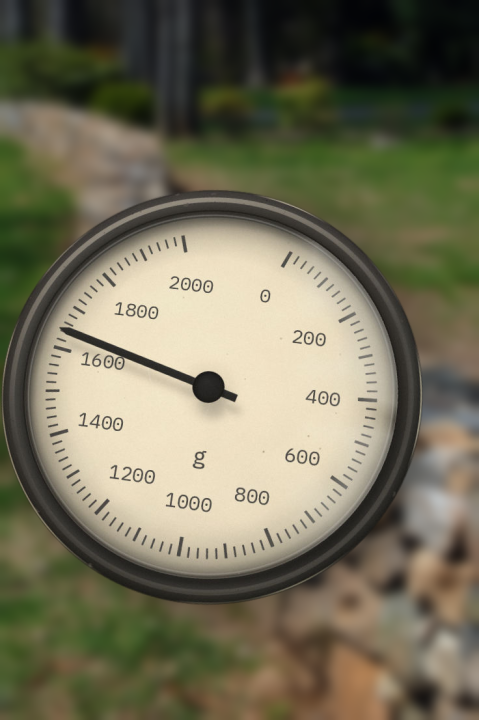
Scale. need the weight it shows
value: 1640 g
